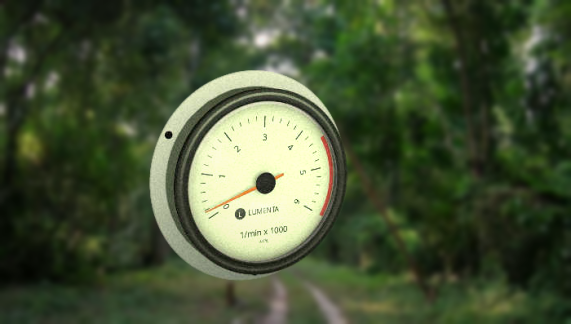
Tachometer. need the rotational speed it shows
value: 200 rpm
